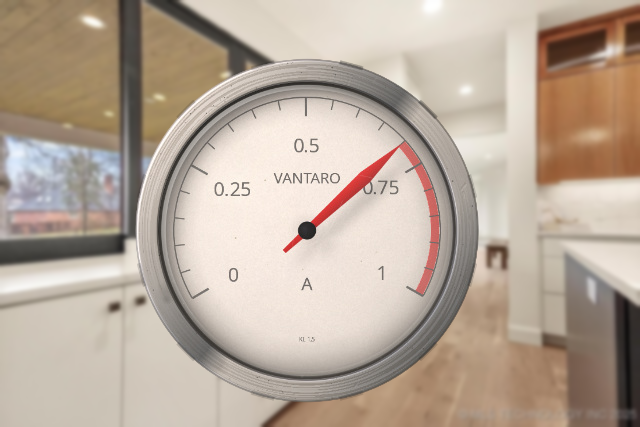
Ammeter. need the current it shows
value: 0.7 A
